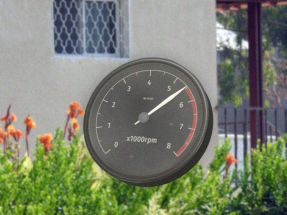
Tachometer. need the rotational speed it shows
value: 5500 rpm
